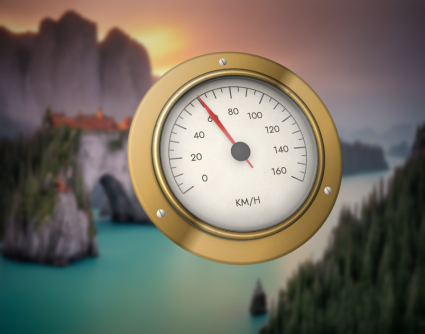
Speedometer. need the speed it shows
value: 60 km/h
